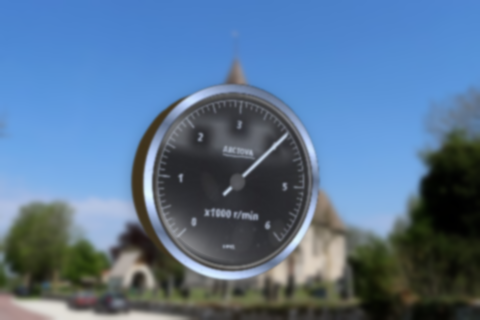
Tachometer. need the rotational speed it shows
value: 4000 rpm
